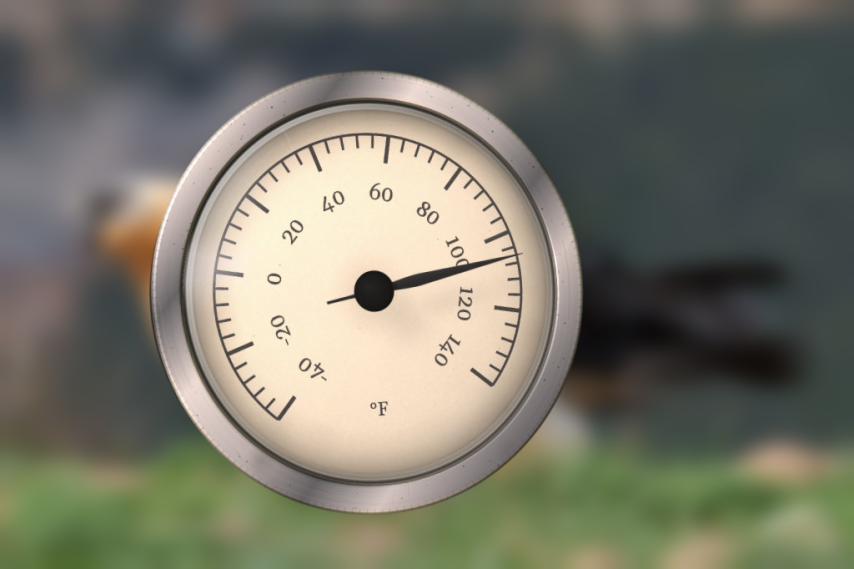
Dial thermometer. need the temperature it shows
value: 106 °F
